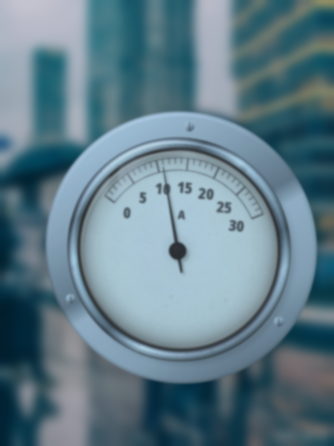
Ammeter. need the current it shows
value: 11 A
